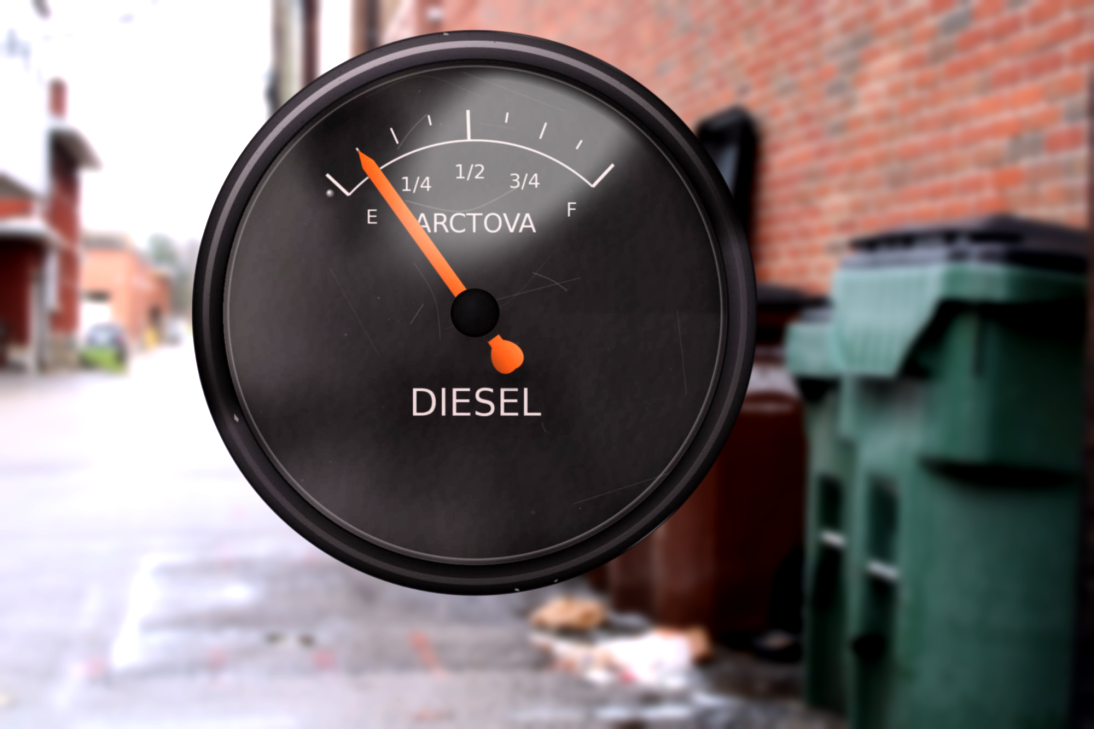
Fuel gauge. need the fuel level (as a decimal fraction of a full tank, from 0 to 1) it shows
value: 0.125
